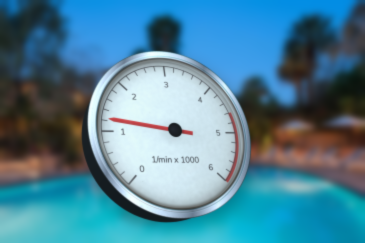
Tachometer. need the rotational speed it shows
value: 1200 rpm
